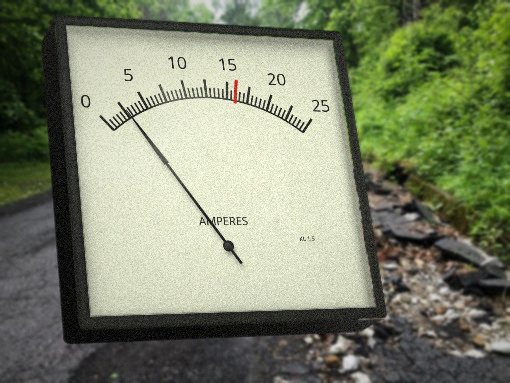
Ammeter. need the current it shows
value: 2.5 A
